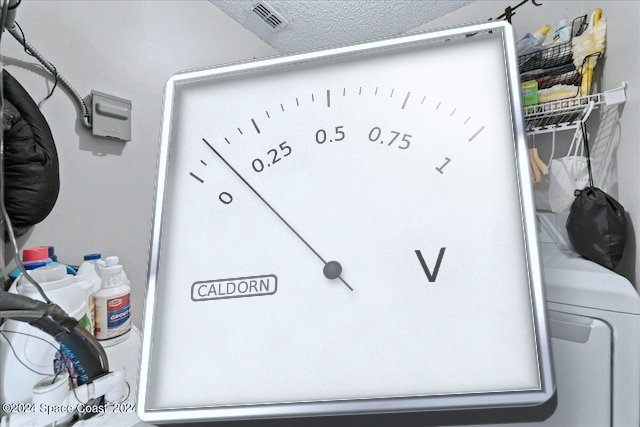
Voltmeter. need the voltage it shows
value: 0.1 V
